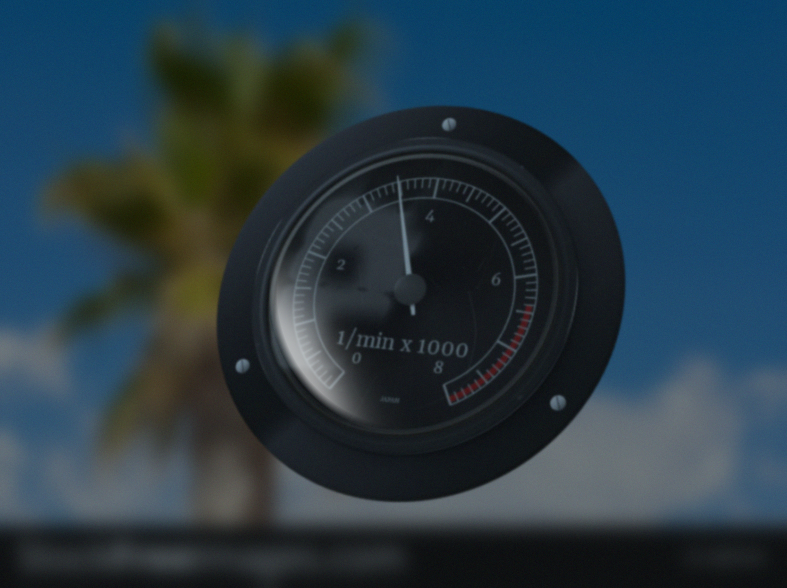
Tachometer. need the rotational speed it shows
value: 3500 rpm
